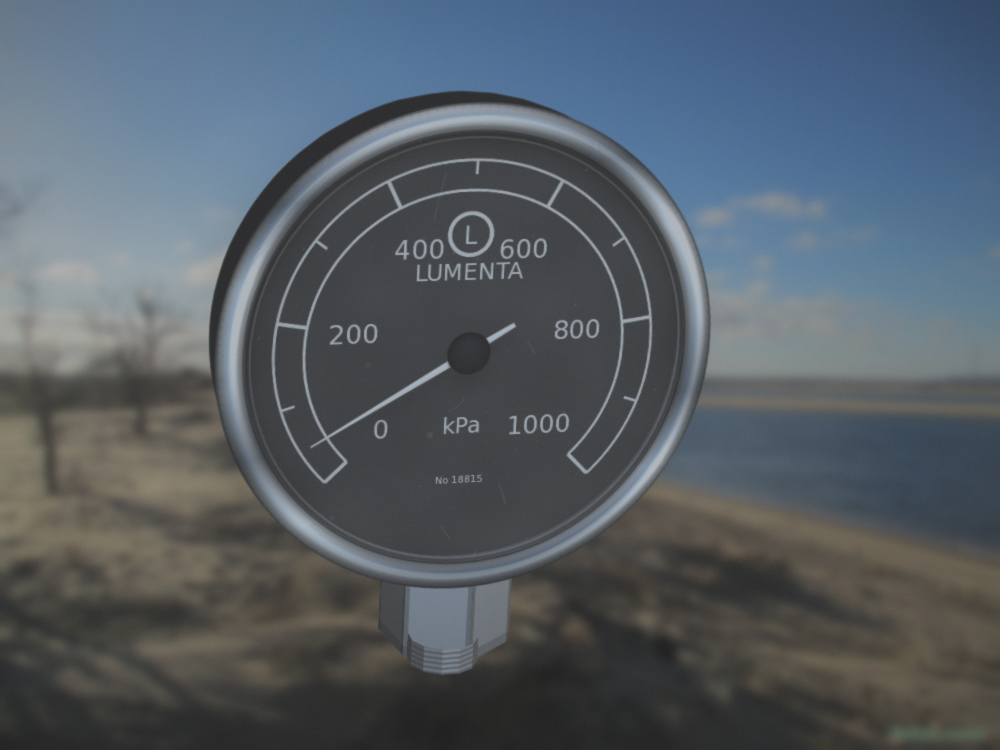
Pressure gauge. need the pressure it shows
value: 50 kPa
